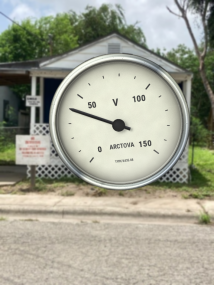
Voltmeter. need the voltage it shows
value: 40 V
